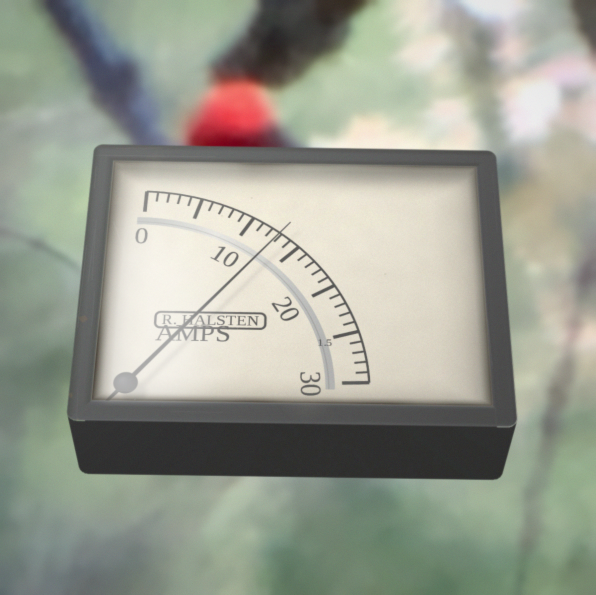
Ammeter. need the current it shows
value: 13 A
